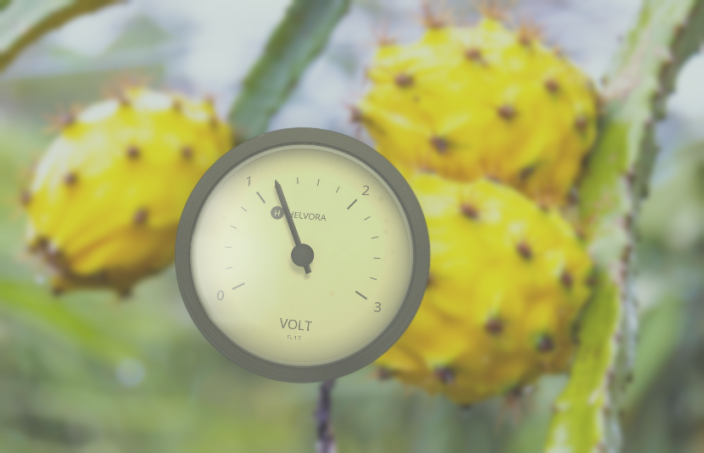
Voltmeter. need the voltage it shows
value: 1.2 V
